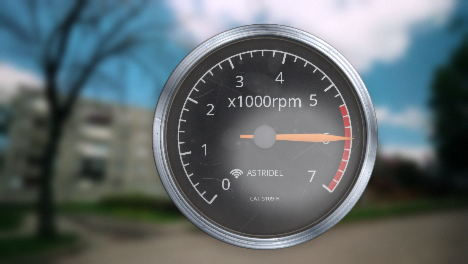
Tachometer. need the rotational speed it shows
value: 6000 rpm
